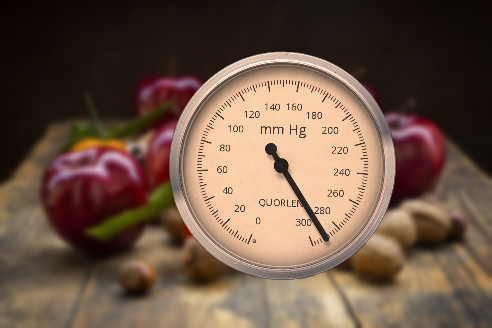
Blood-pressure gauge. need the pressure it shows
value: 290 mmHg
